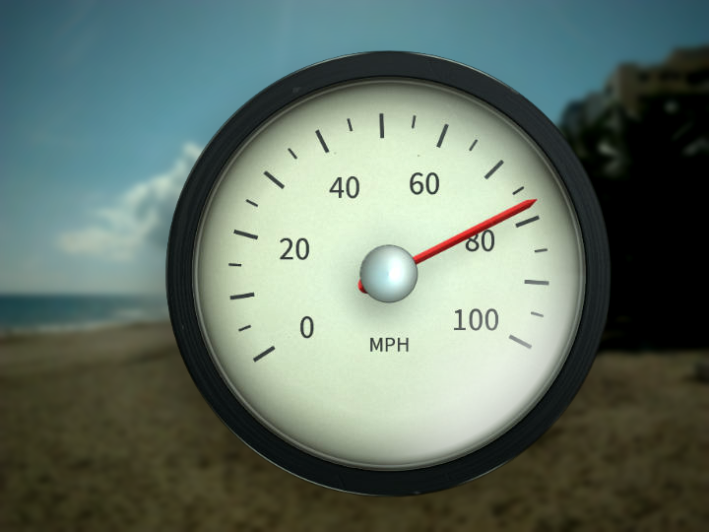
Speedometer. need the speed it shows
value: 77.5 mph
